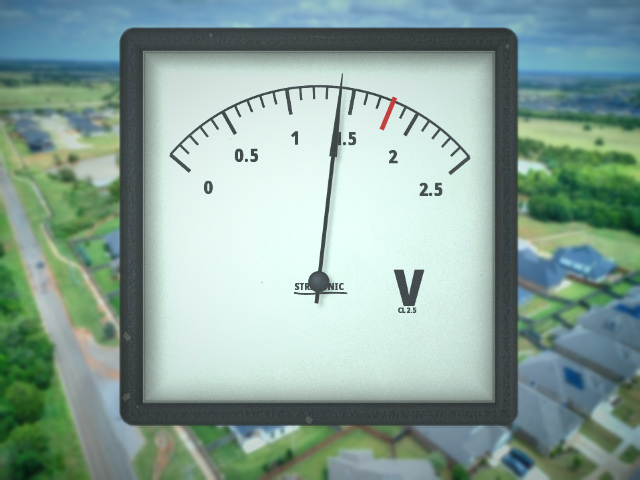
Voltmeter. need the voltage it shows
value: 1.4 V
